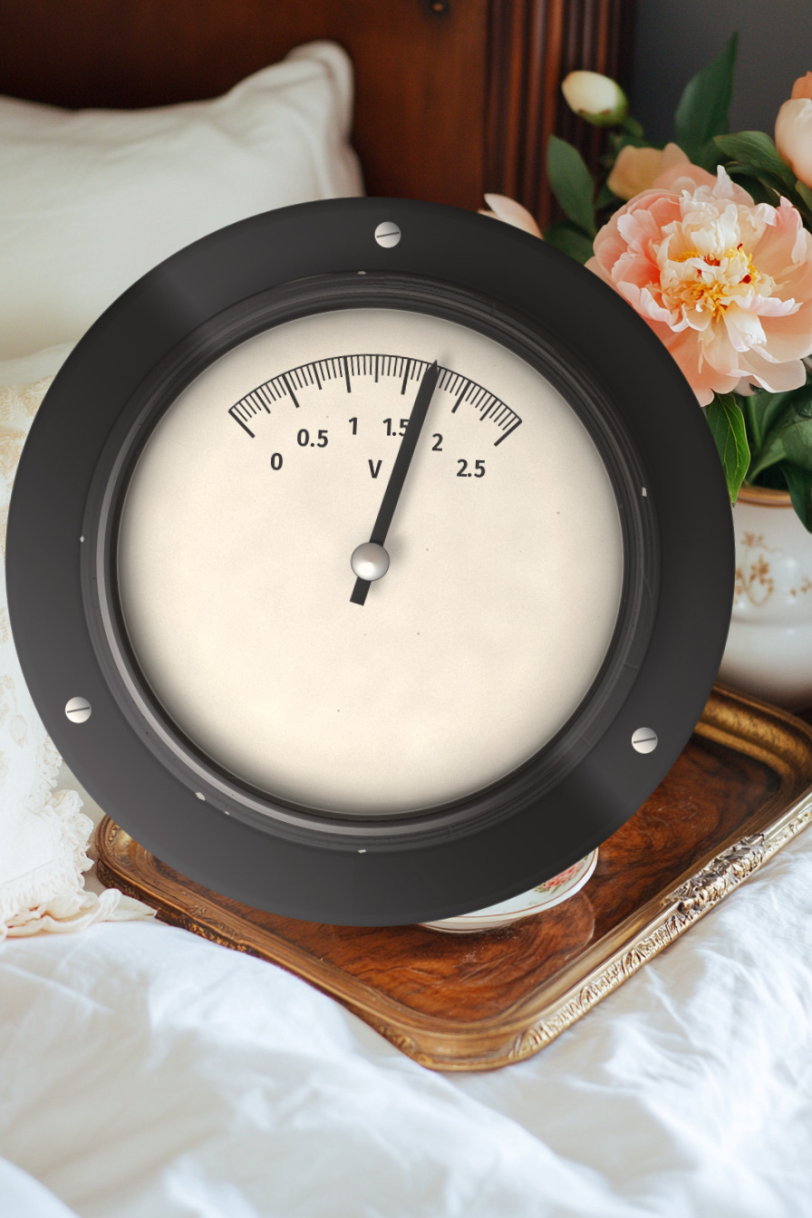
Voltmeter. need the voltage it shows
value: 1.7 V
